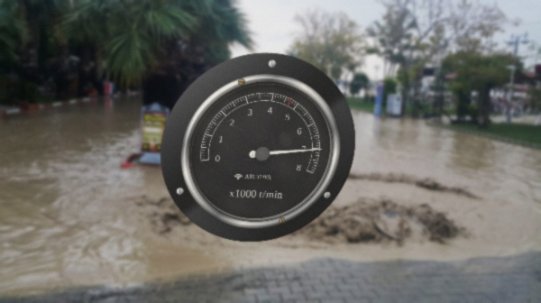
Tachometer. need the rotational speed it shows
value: 7000 rpm
